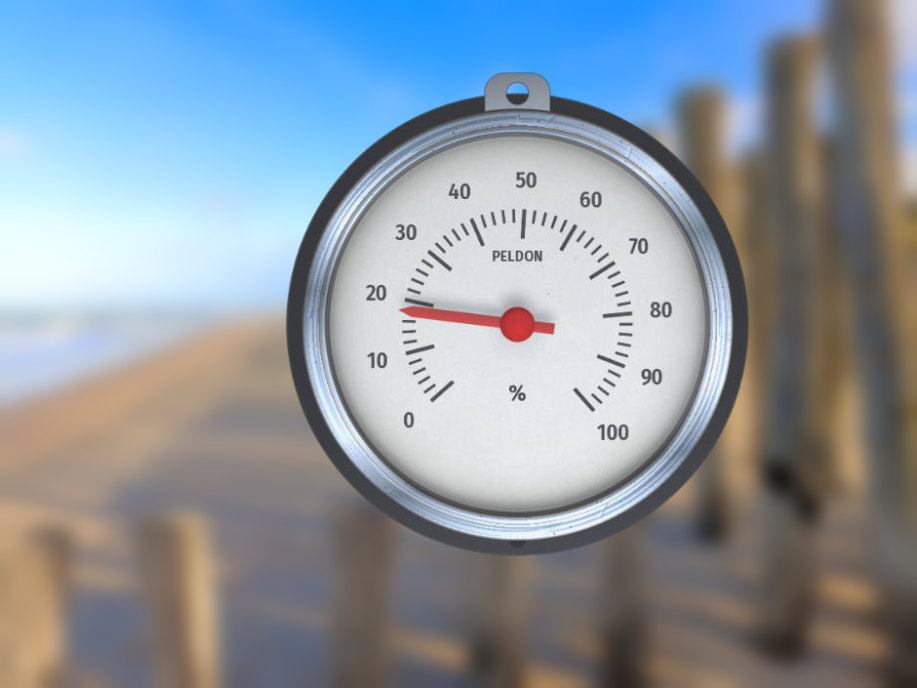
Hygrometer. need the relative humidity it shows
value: 18 %
